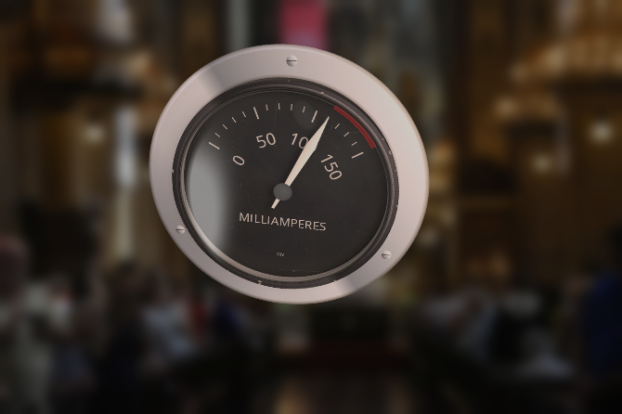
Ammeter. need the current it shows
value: 110 mA
